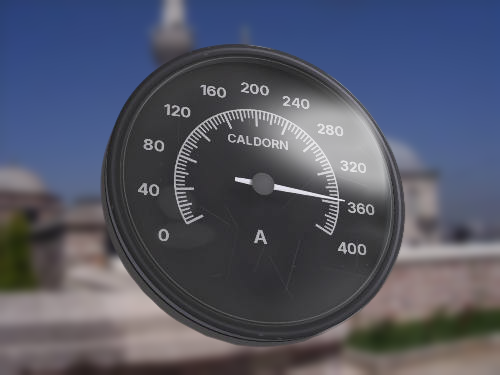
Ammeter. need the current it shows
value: 360 A
